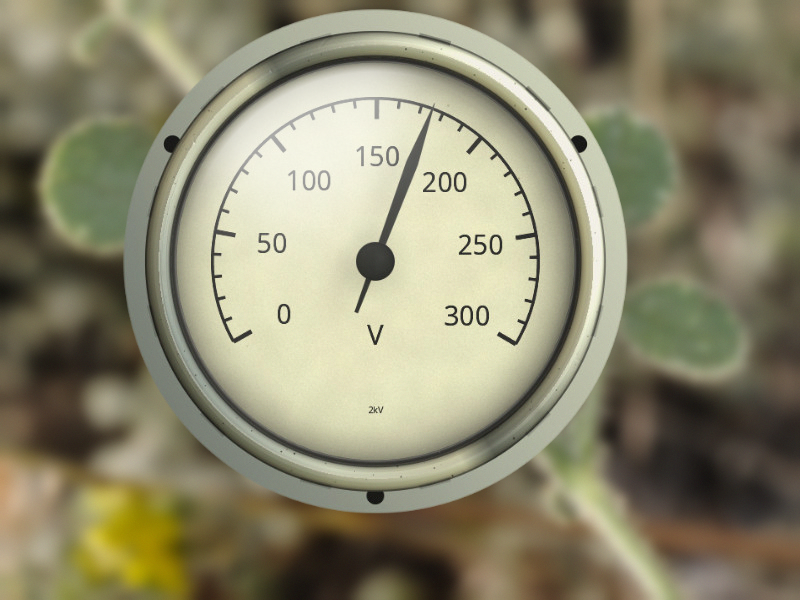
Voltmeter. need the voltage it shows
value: 175 V
